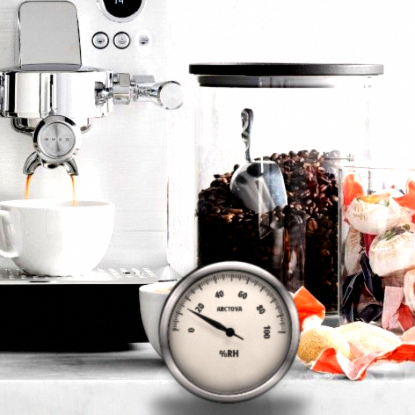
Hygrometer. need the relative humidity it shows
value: 15 %
